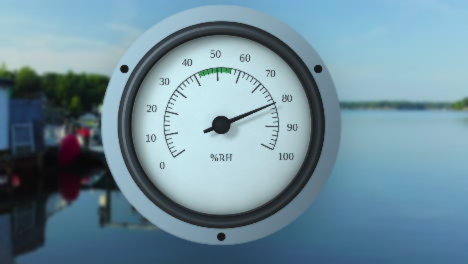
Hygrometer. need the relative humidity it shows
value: 80 %
